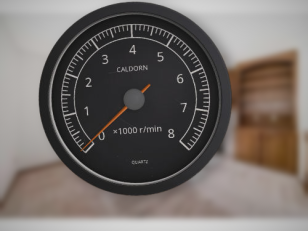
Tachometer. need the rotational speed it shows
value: 100 rpm
